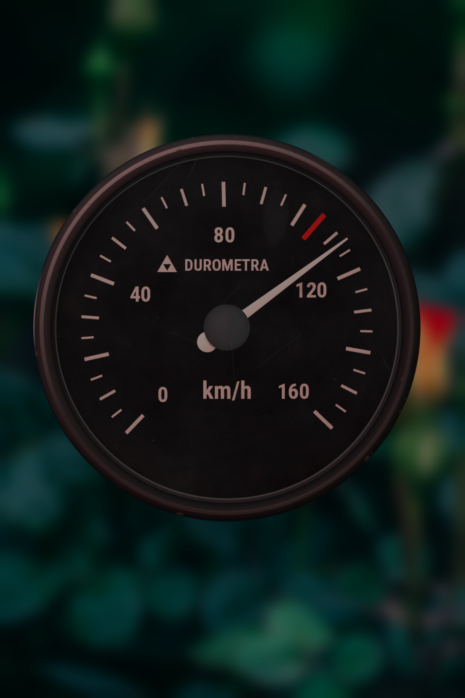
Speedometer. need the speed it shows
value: 112.5 km/h
